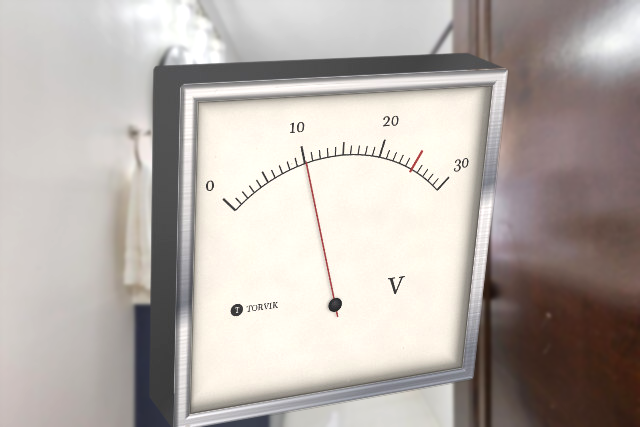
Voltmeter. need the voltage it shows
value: 10 V
